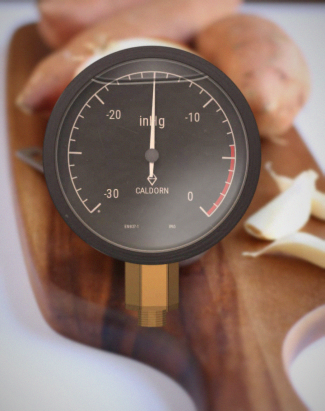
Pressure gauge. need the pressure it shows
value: -15 inHg
